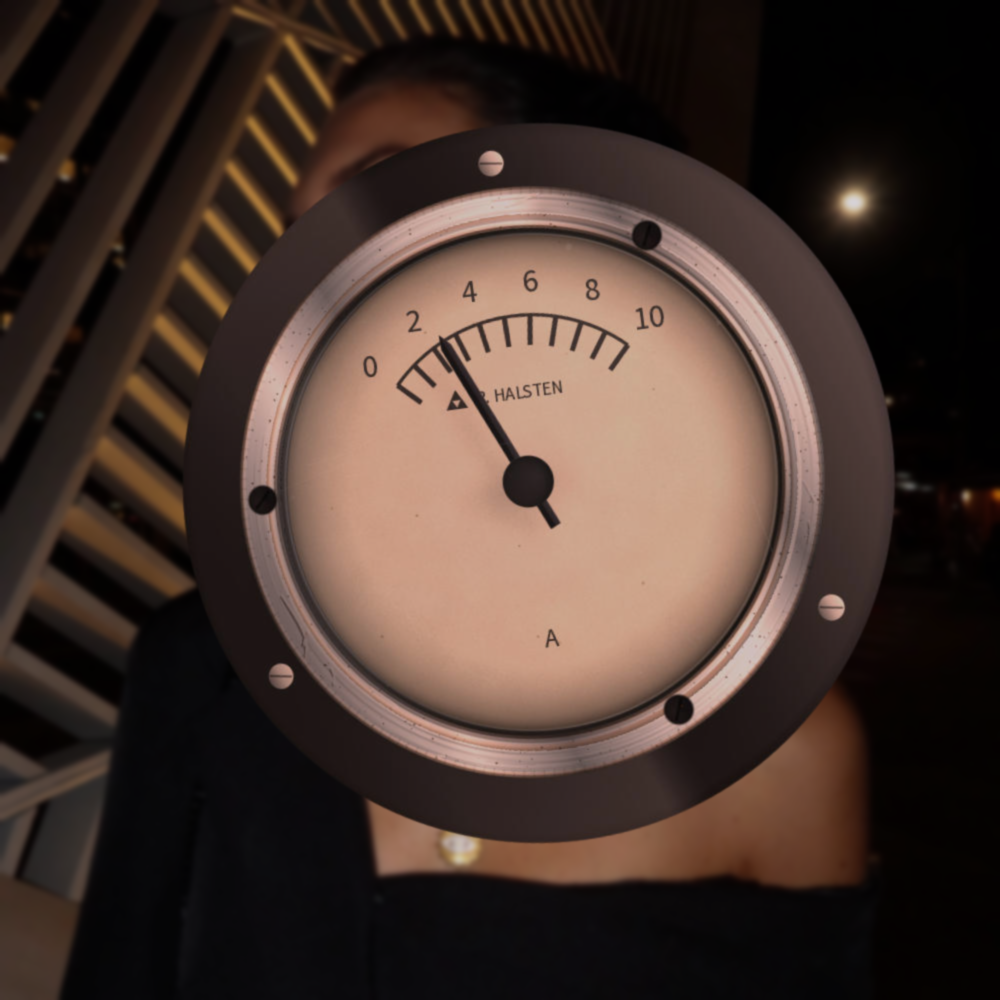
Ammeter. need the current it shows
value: 2.5 A
